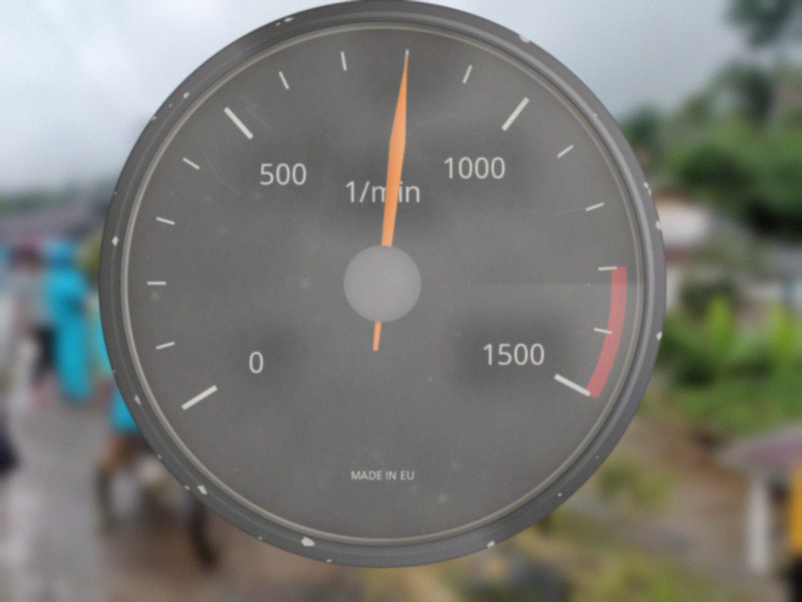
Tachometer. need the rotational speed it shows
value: 800 rpm
